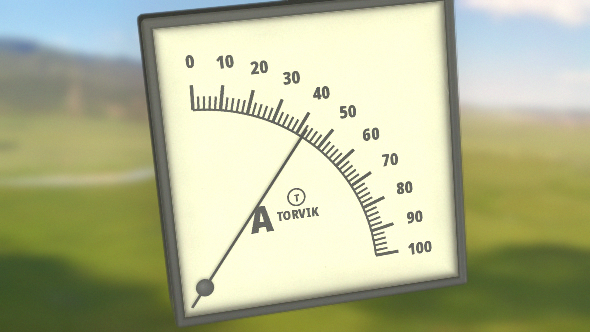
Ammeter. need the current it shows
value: 42 A
